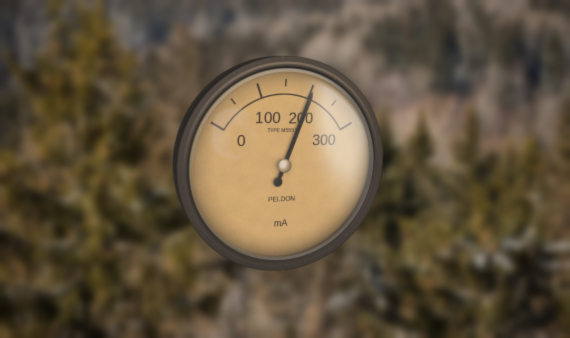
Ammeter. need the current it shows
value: 200 mA
